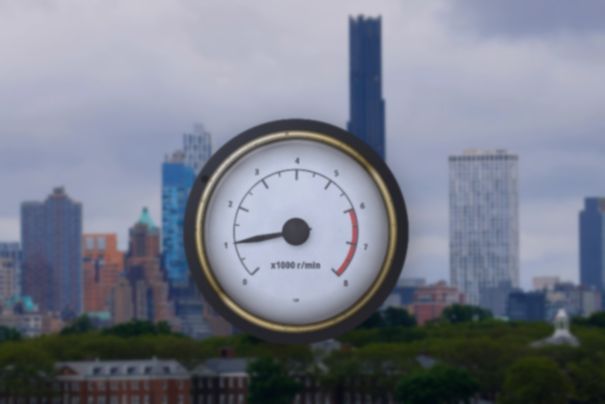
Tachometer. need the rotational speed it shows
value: 1000 rpm
